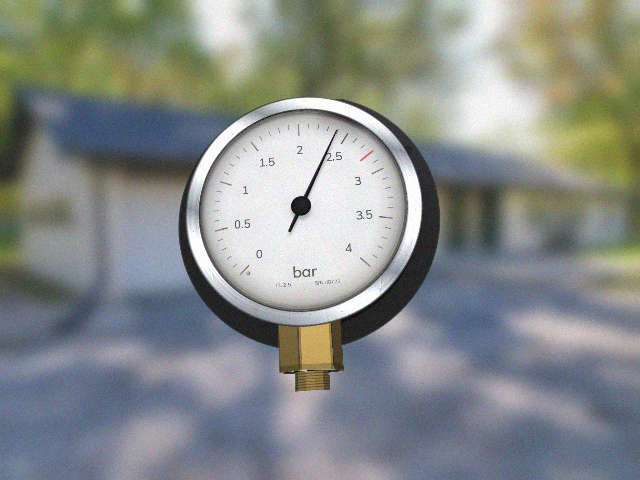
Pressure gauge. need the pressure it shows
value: 2.4 bar
